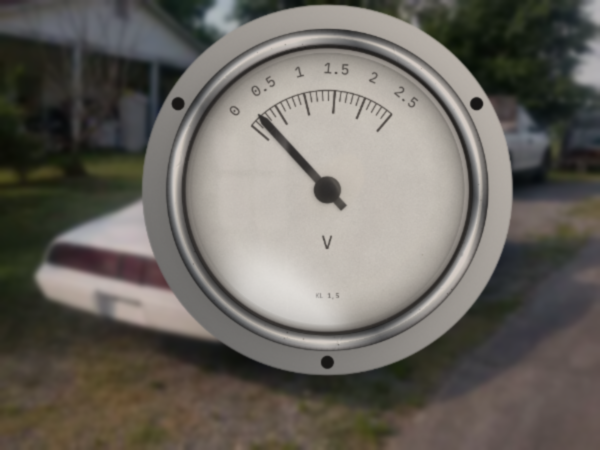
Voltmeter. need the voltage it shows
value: 0.2 V
